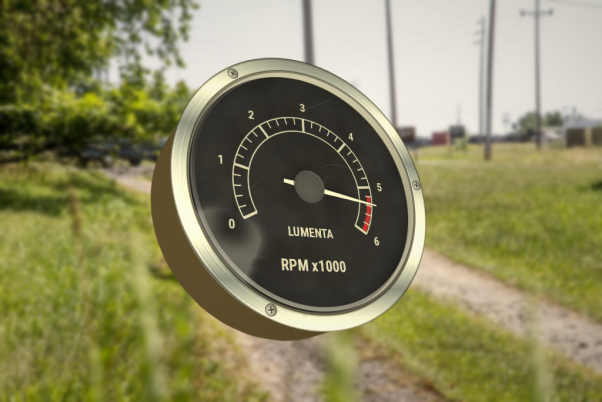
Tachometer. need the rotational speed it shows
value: 5400 rpm
